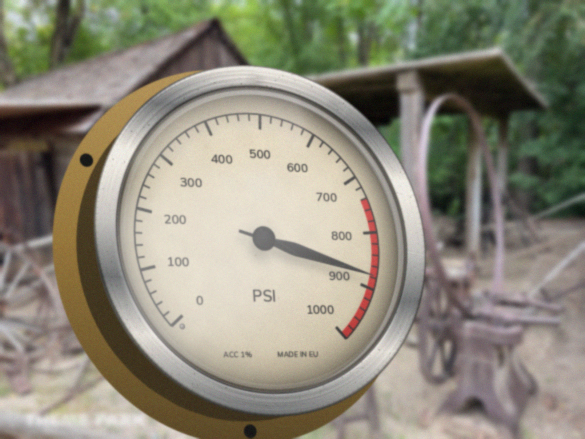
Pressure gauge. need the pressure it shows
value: 880 psi
